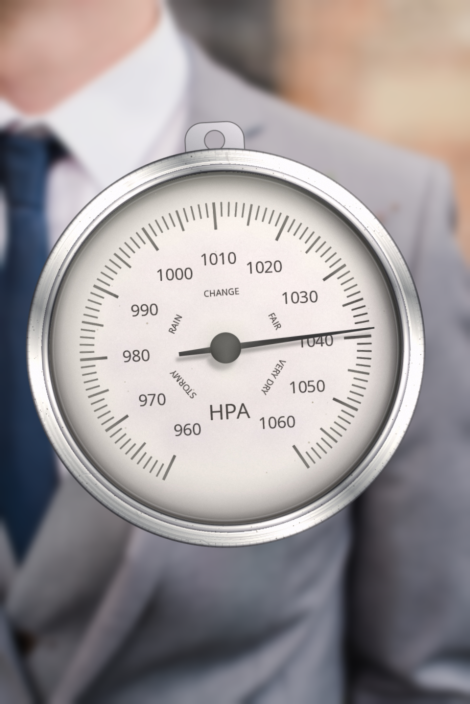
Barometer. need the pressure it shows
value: 1039 hPa
